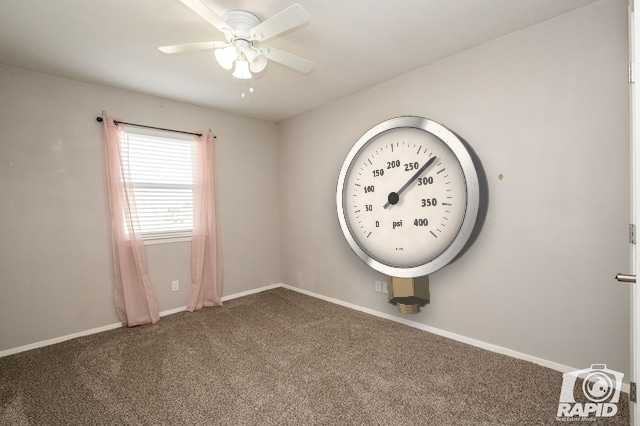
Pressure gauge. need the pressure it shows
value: 280 psi
